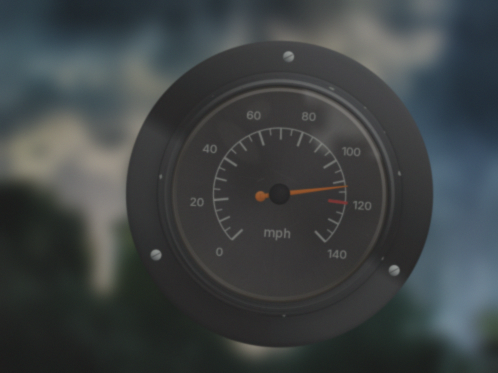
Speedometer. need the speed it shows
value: 112.5 mph
